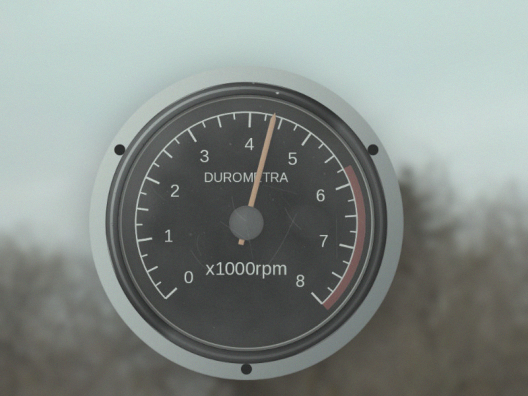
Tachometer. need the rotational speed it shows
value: 4375 rpm
